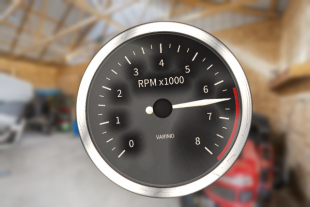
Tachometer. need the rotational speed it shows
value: 6500 rpm
